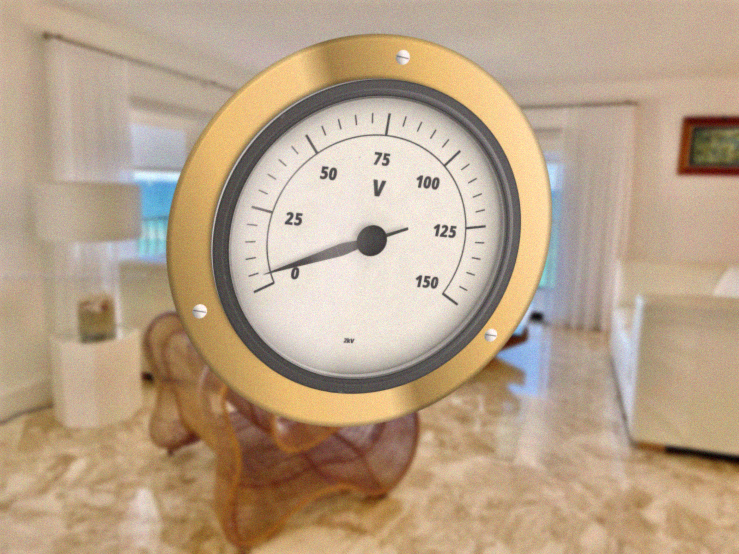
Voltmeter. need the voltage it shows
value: 5 V
